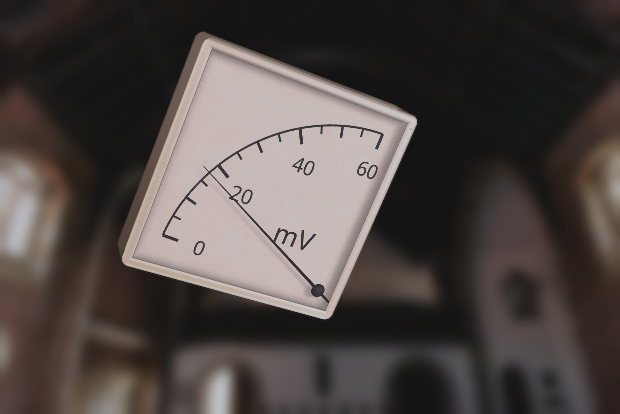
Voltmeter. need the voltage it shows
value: 17.5 mV
